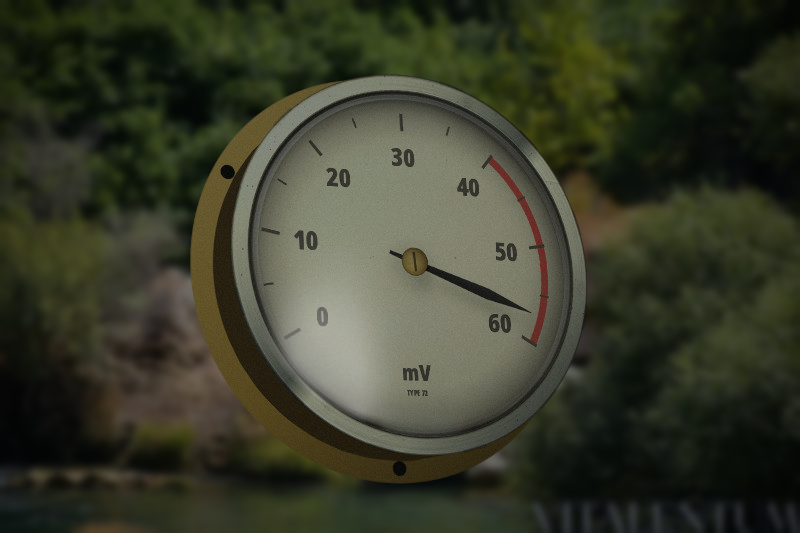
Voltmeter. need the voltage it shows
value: 57.5 mV
